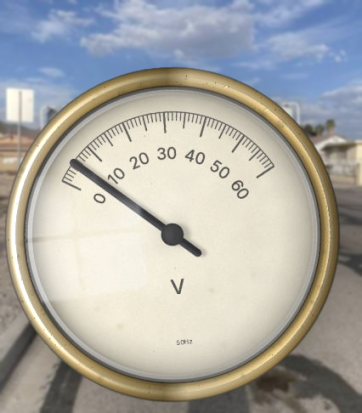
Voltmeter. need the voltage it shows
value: 5 V
